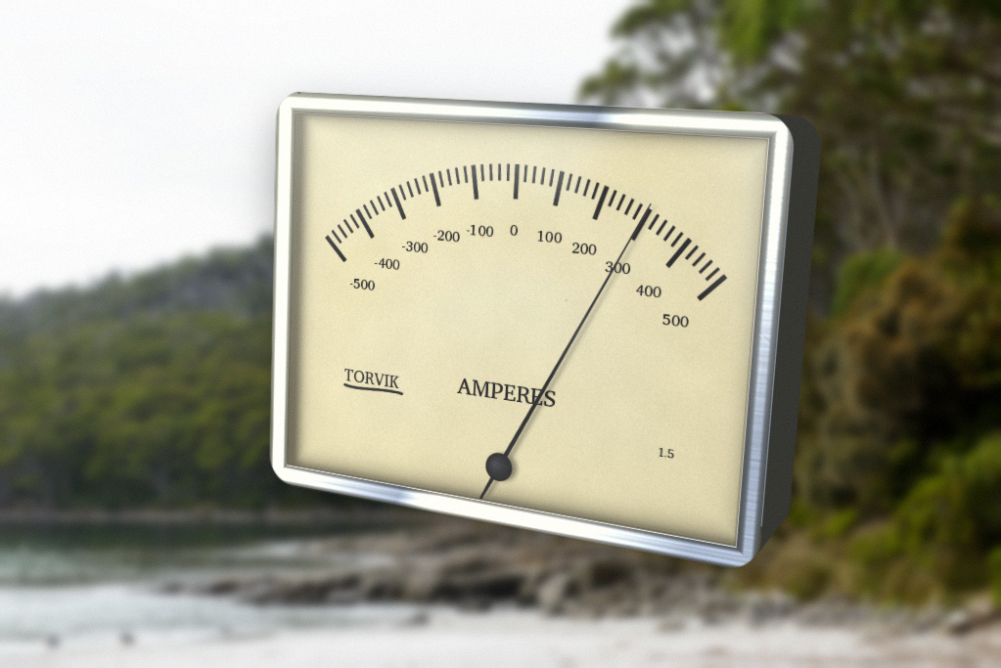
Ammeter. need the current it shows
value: 300 A
